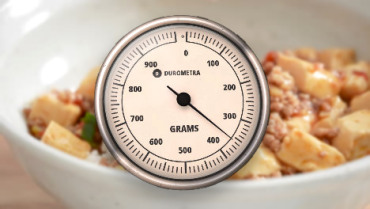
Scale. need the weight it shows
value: 360 g
